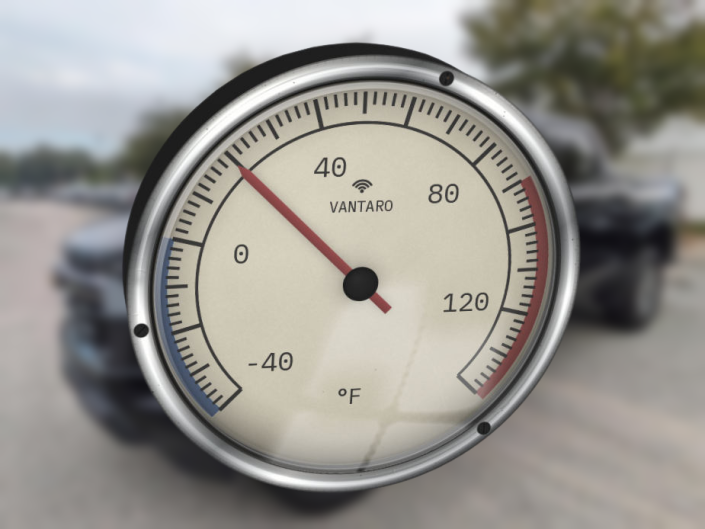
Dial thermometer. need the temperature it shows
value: 20 °F
